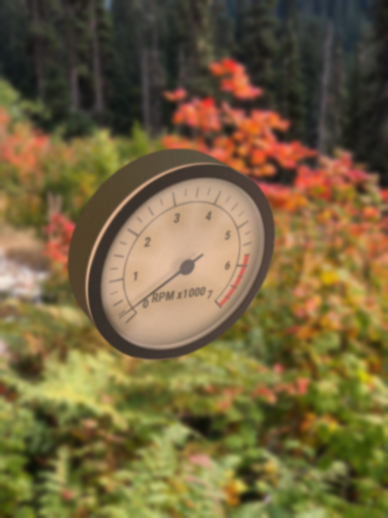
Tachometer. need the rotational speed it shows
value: 250 rpm
